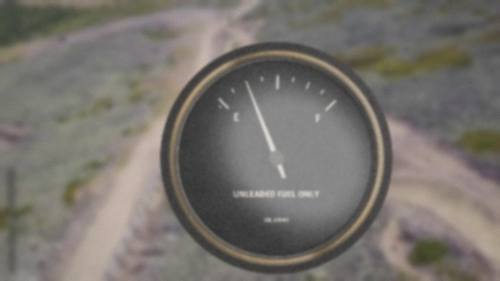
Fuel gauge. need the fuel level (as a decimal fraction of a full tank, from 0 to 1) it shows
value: 0.25
